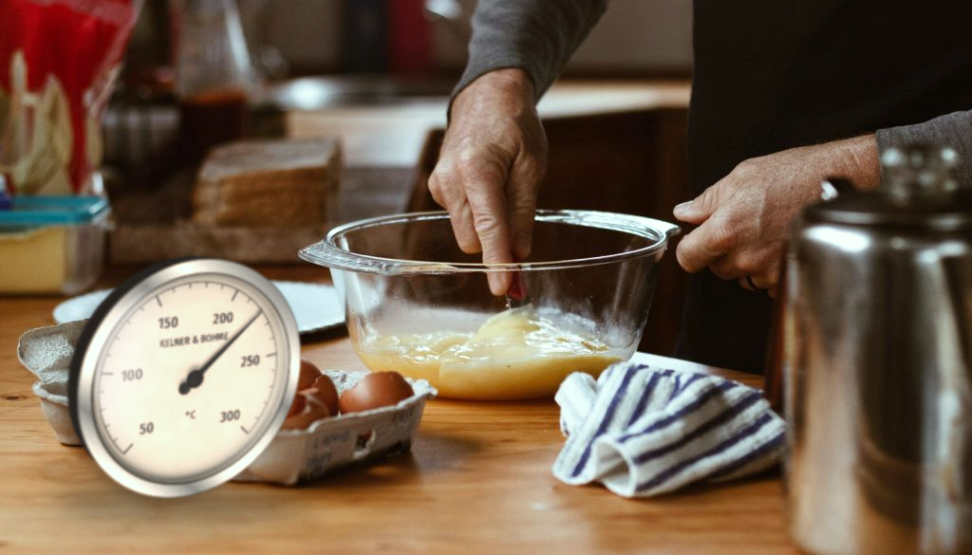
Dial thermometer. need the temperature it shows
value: 220 °C
